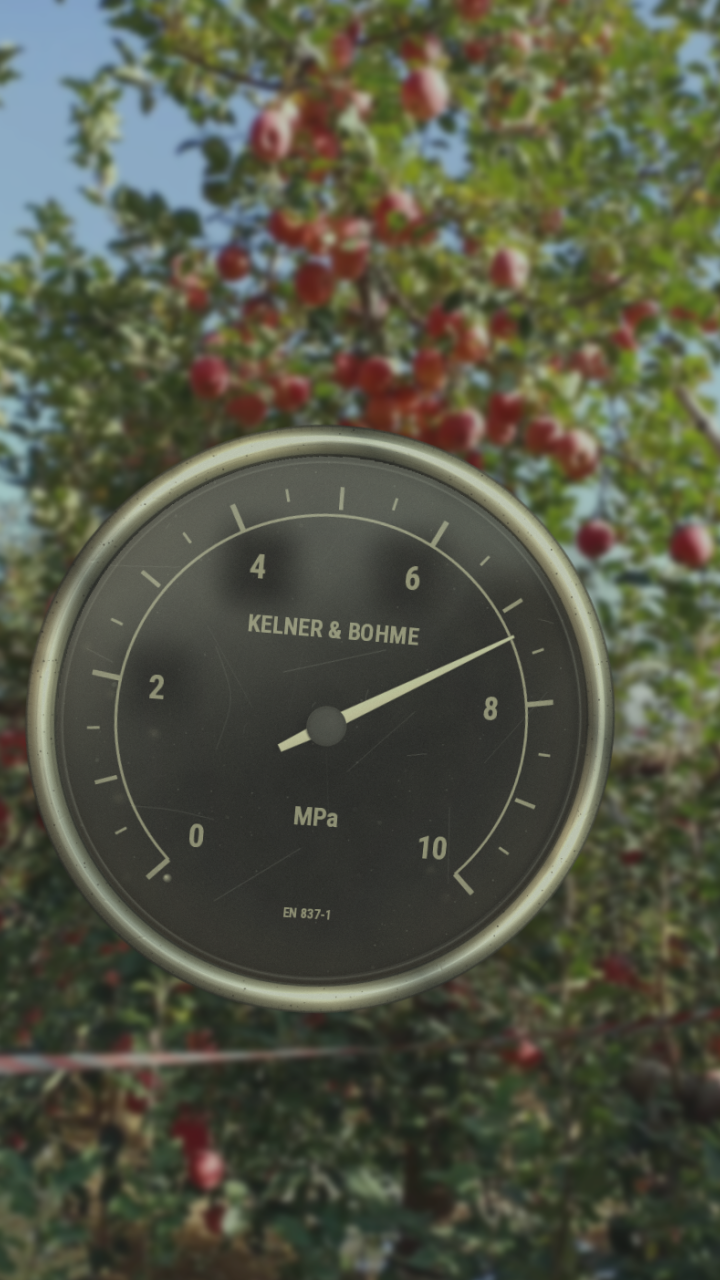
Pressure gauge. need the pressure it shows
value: 7.25 MPa
